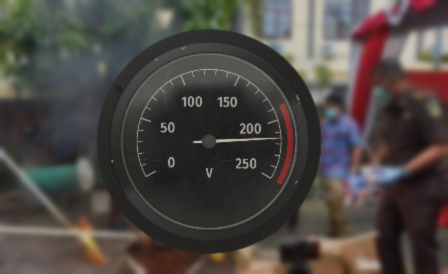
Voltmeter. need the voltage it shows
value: 215 V
